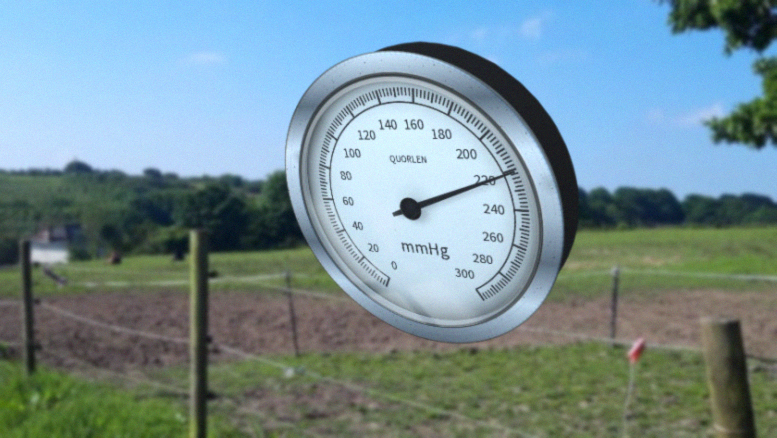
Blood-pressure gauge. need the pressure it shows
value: 220 mmHg
